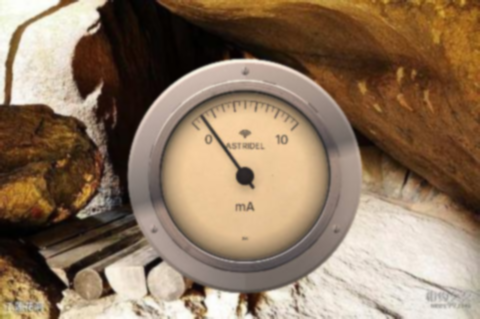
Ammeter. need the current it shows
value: 1 mA
